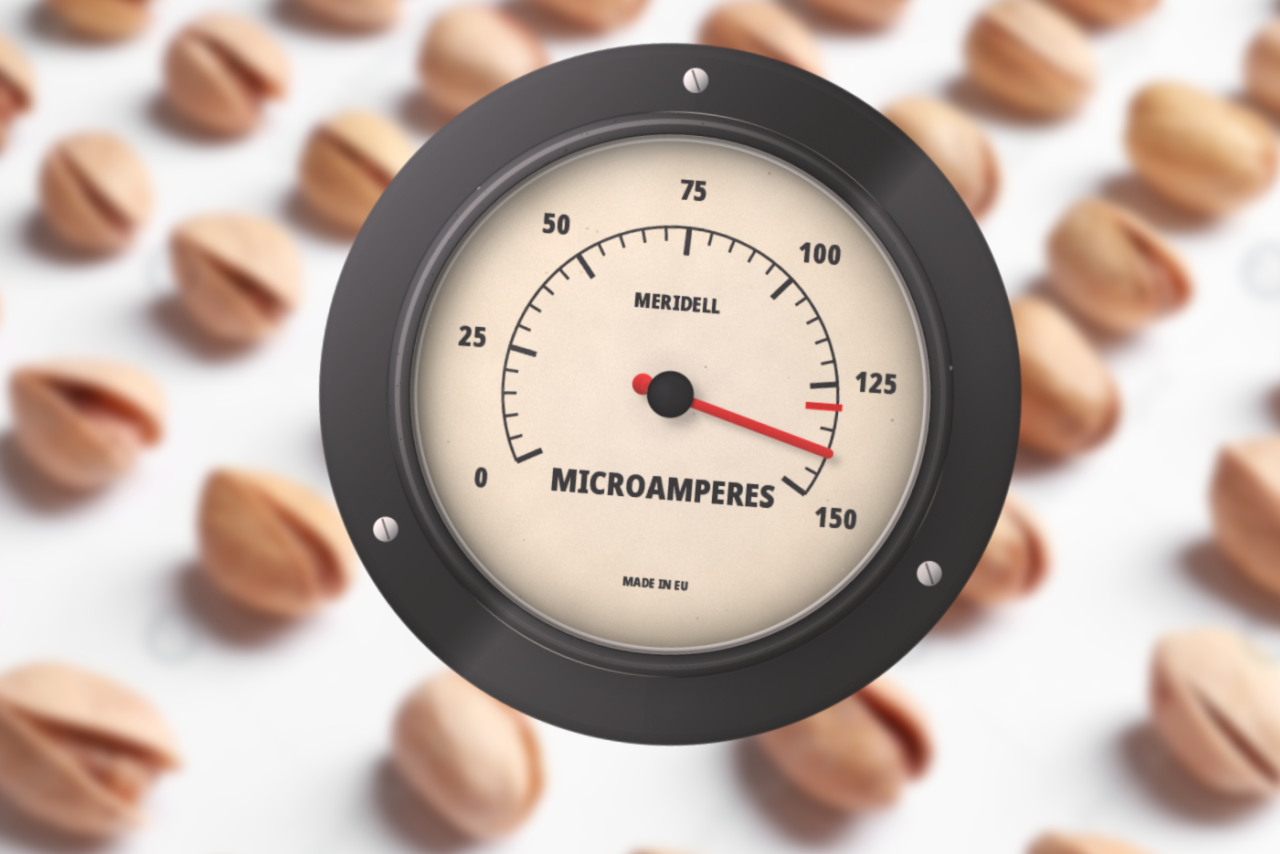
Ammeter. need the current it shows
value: 140 µA
